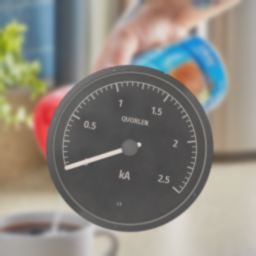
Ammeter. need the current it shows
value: 0 kA
